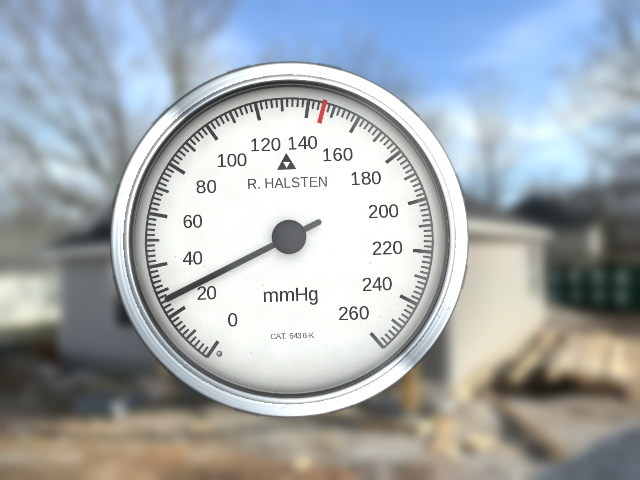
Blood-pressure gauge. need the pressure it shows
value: 26 mmHg
